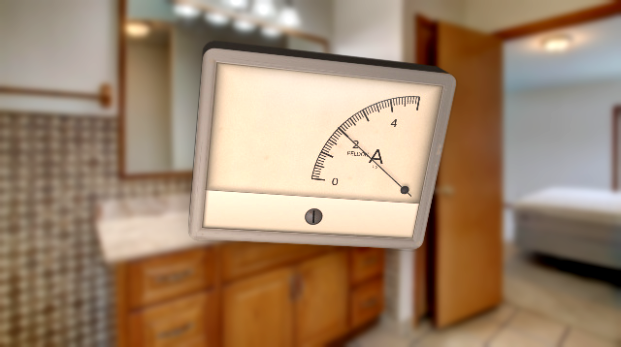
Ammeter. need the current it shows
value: 2 A
